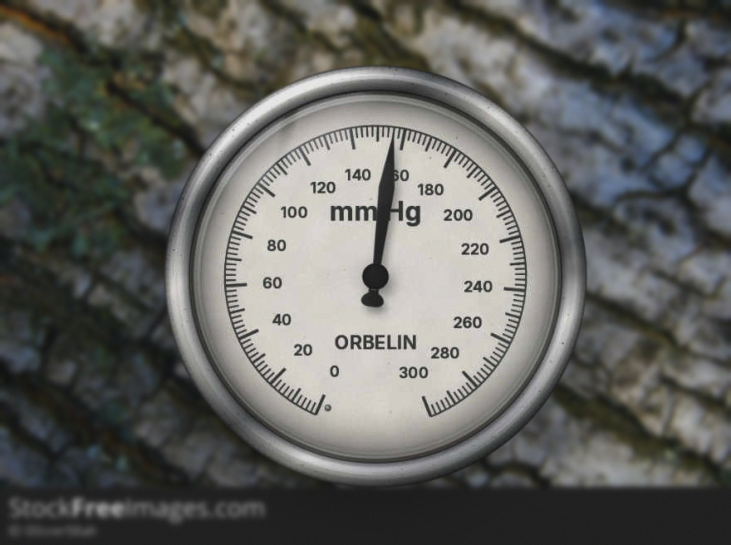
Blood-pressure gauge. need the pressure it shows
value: 156 mmHg
